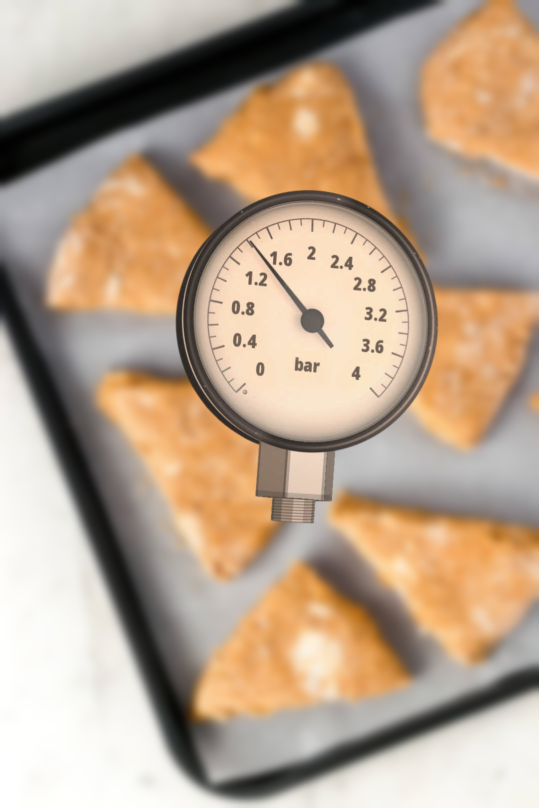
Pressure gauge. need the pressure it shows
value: 1.4 bar
